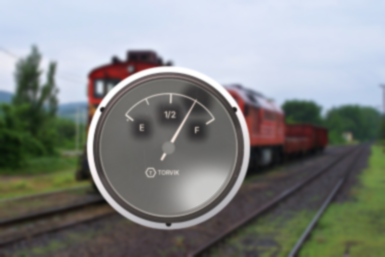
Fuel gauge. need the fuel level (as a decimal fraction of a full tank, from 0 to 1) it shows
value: 0.75
